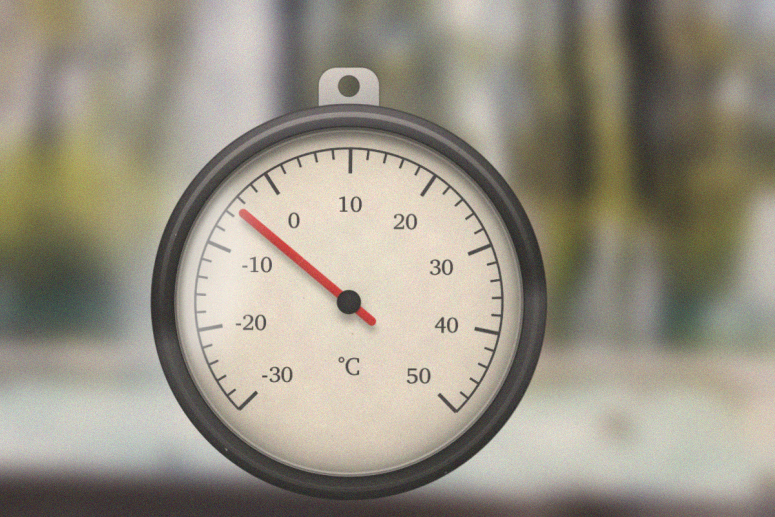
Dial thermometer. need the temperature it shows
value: -5 °C
